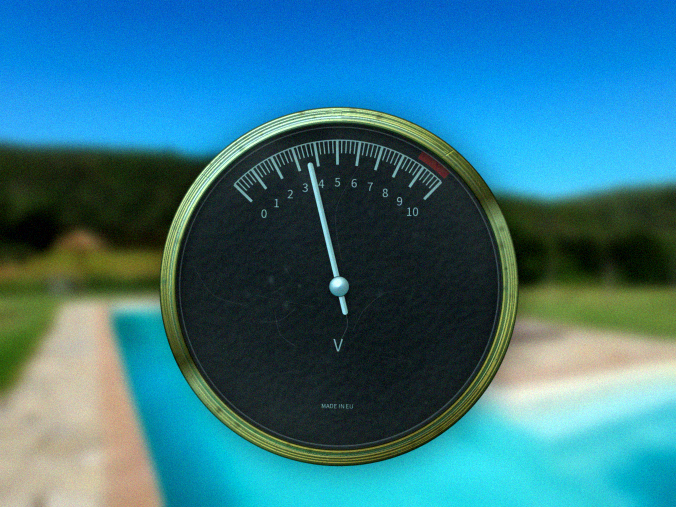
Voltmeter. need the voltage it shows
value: 3.6 V
